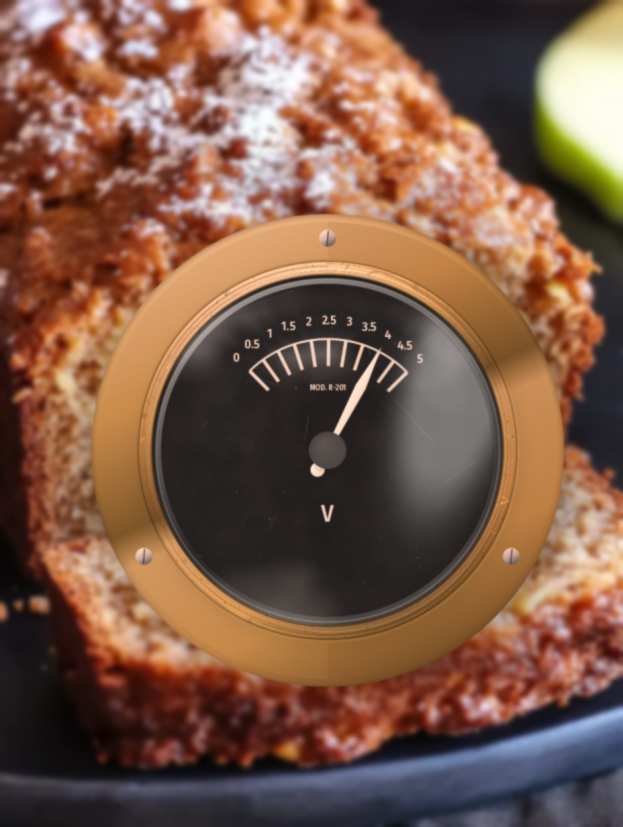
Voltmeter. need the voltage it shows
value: 4 V
